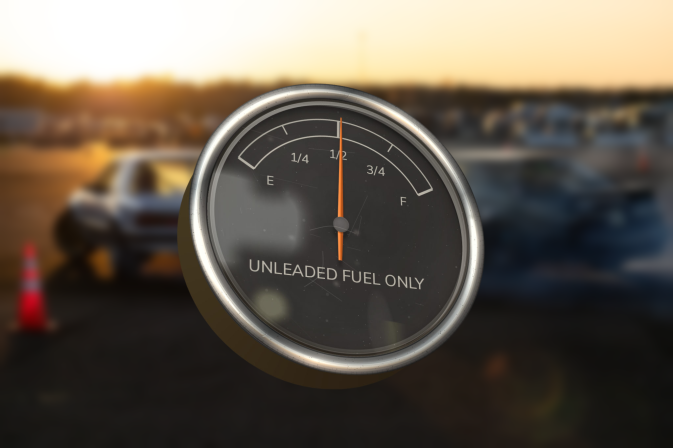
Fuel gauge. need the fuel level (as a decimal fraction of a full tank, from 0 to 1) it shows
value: 0.5
